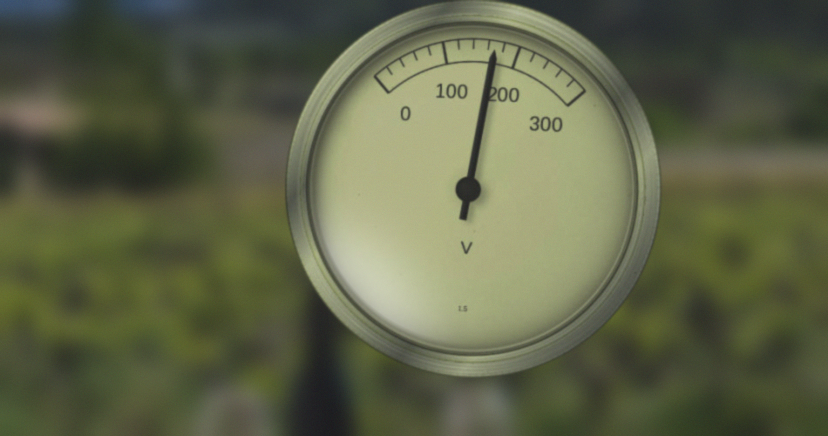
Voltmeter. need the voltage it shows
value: 170 V
